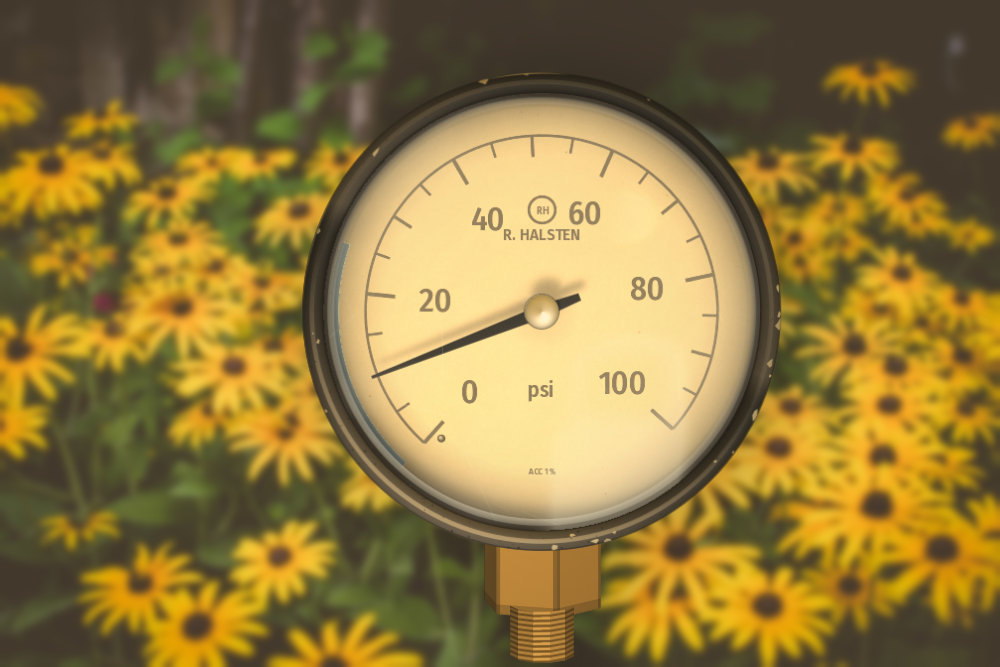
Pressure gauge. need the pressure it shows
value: 10 psi
